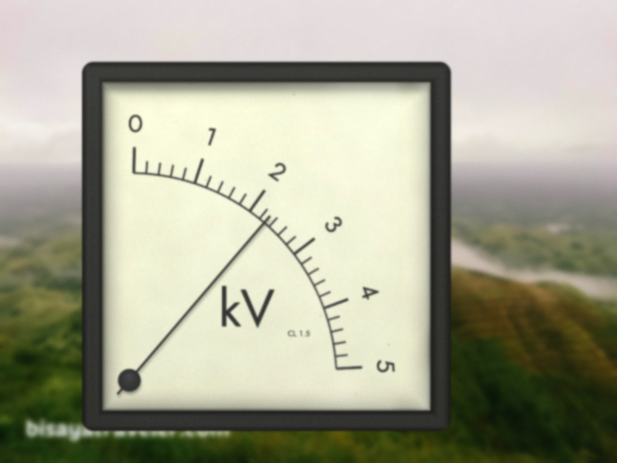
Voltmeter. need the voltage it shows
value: 2.3 kV
